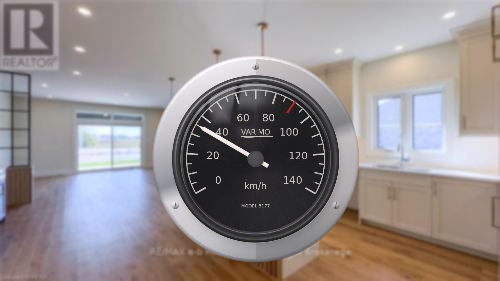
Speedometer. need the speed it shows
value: 35 km/h
